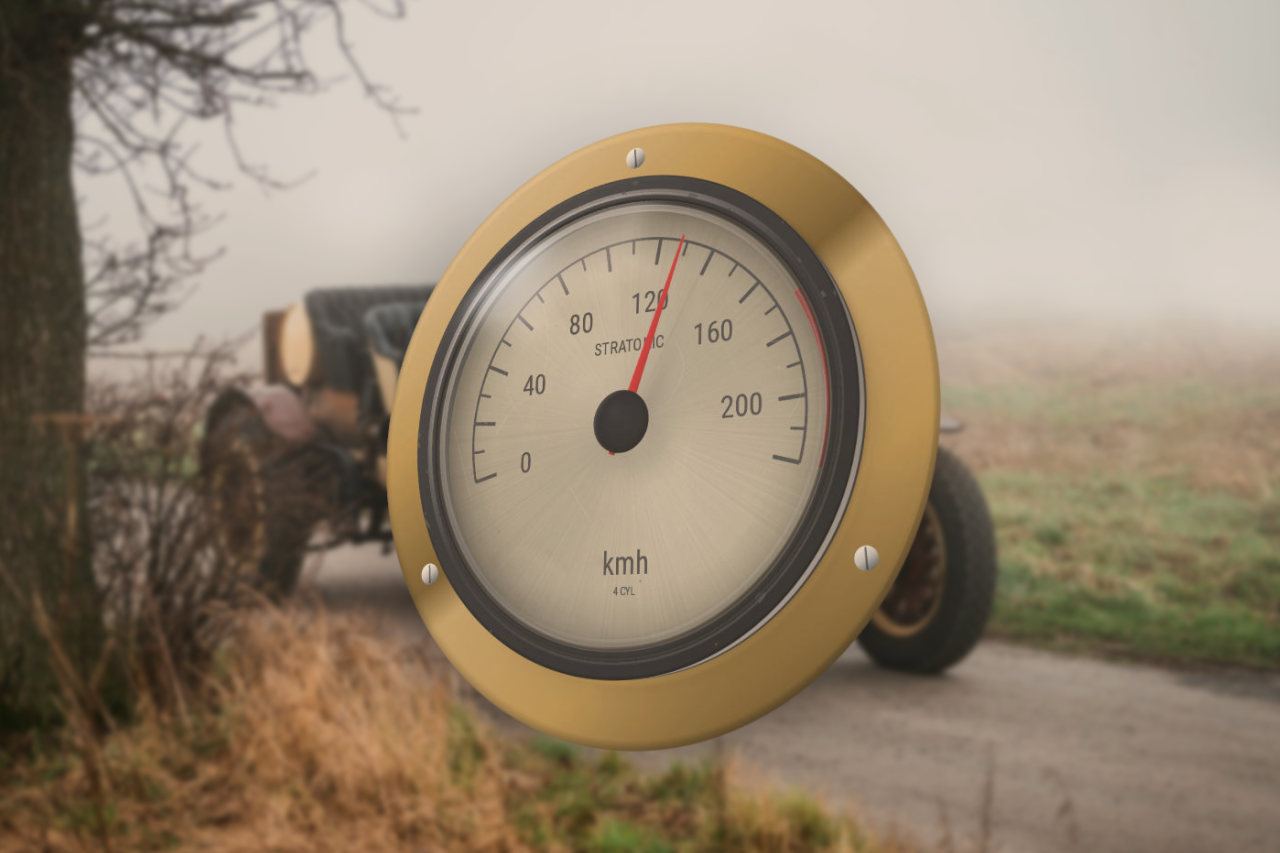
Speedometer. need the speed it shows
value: 130 km/h
